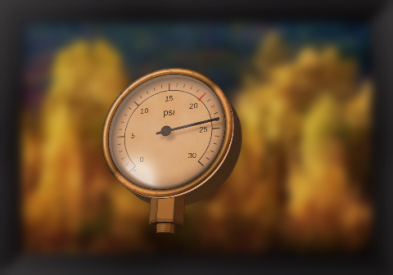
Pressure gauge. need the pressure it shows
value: 24 psi
